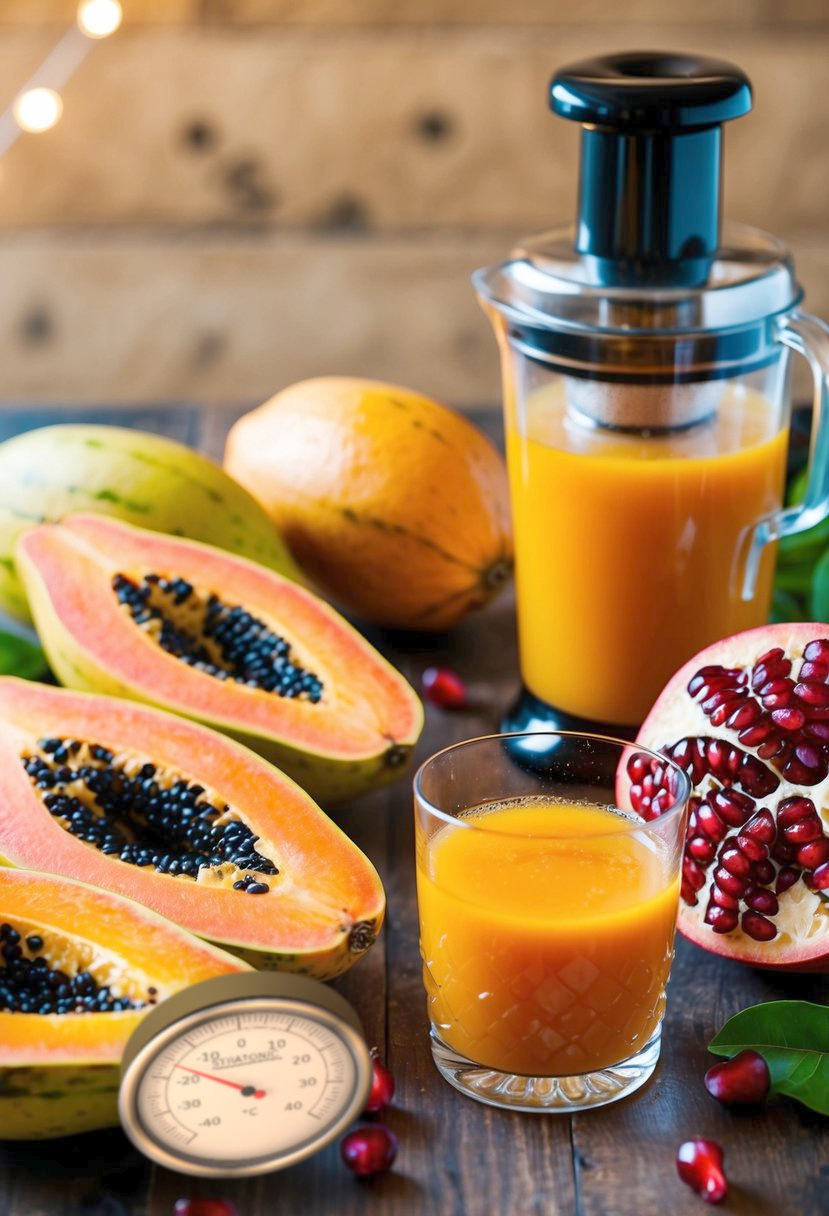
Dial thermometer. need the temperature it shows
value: -15 °C
